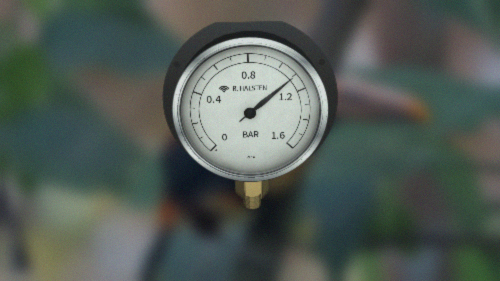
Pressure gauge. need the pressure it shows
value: 1.1 bar
